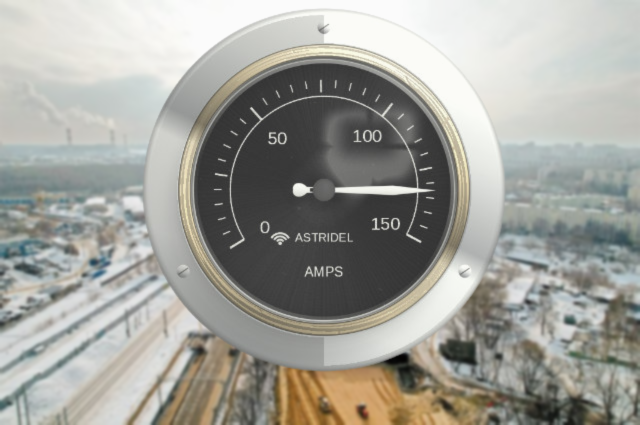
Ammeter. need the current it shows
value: 132.5 A
